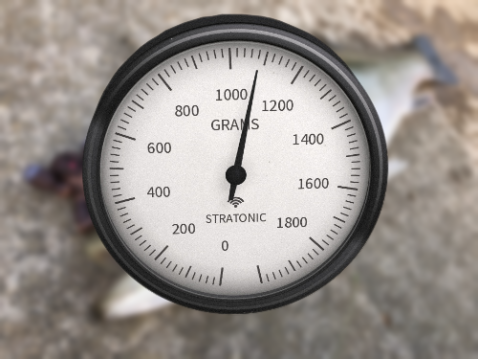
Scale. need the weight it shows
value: 1080 g
